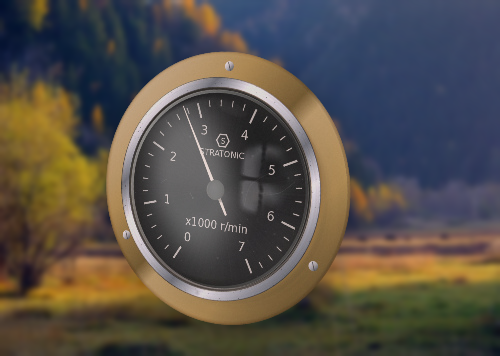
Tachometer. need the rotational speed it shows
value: 2800 rpm
